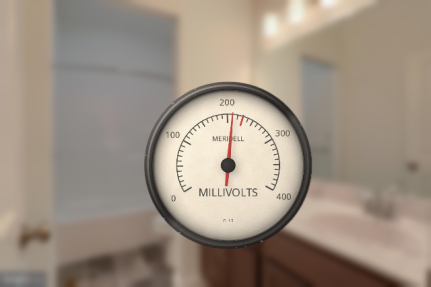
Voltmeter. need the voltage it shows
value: 210 mV
